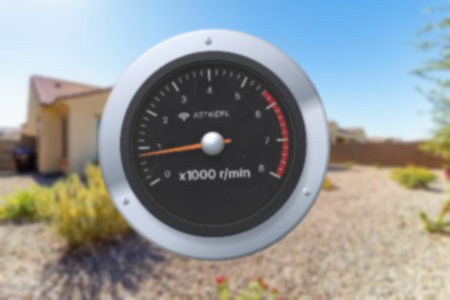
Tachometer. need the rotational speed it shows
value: 800 rpm
